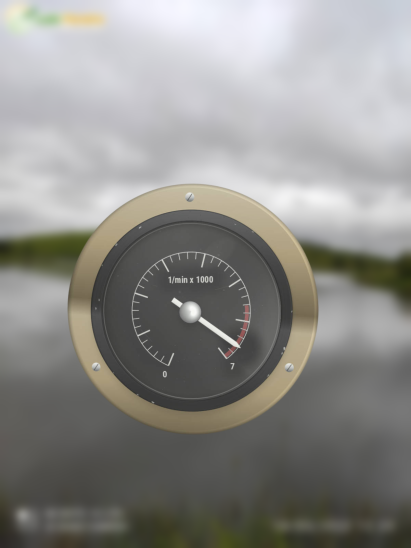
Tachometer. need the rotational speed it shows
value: 6600 rpm
